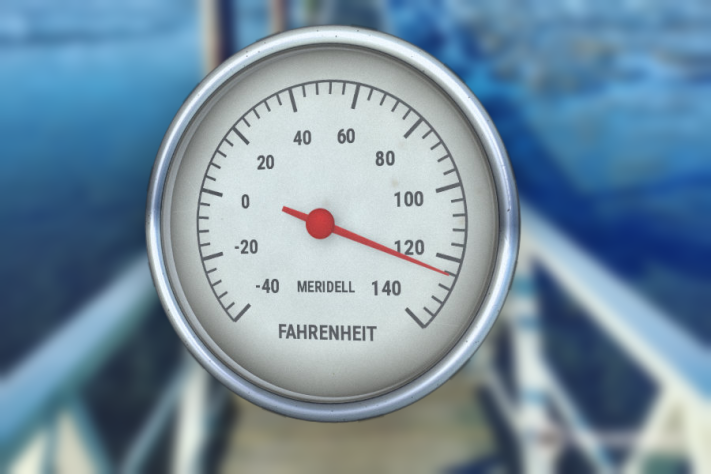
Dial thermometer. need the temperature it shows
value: 124 °F
